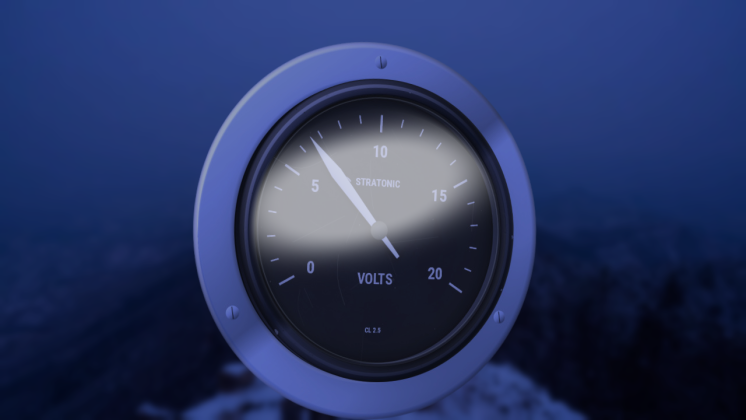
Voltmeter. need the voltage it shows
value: 6.5 V
